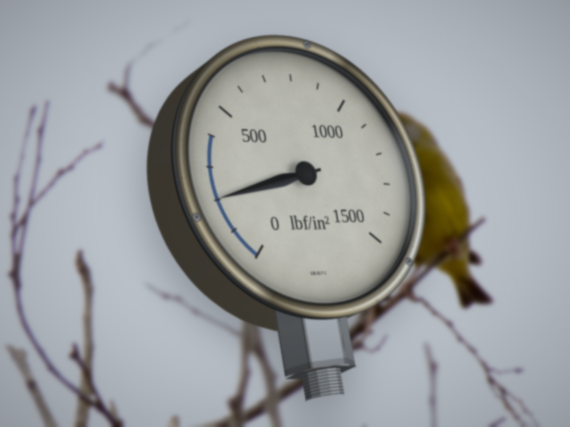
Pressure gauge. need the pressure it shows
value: 200 psi
